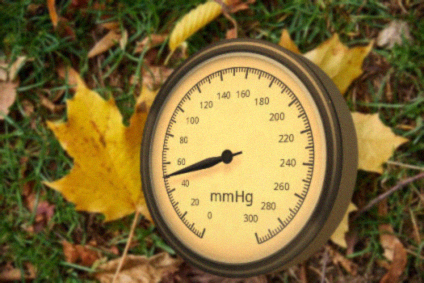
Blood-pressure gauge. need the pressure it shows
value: 50 mmHg
